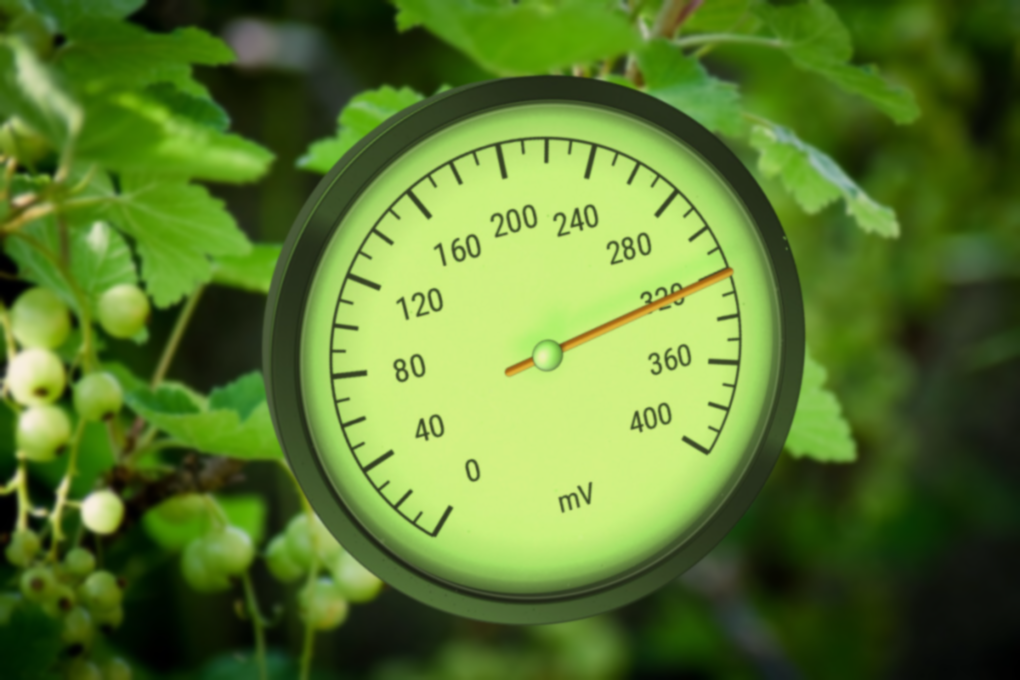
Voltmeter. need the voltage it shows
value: 320 mV
